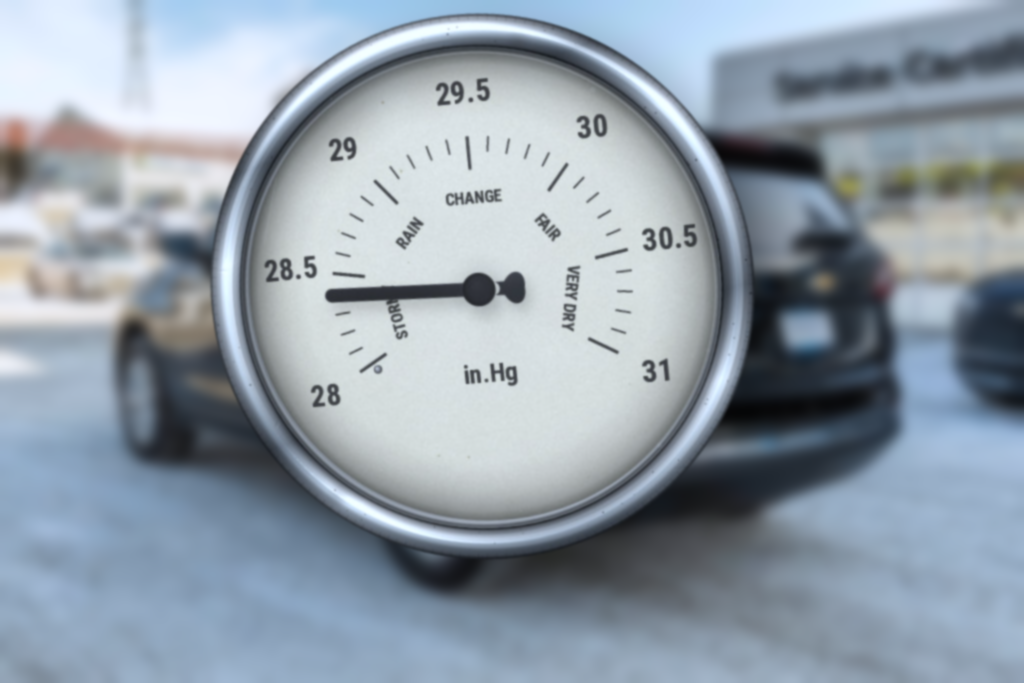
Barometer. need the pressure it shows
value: 28.4 inHg
